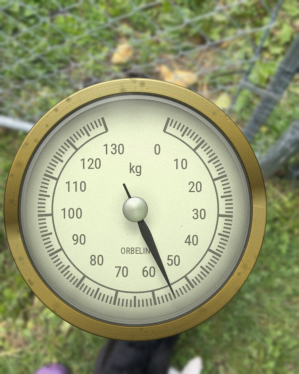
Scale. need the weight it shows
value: 55 kg
